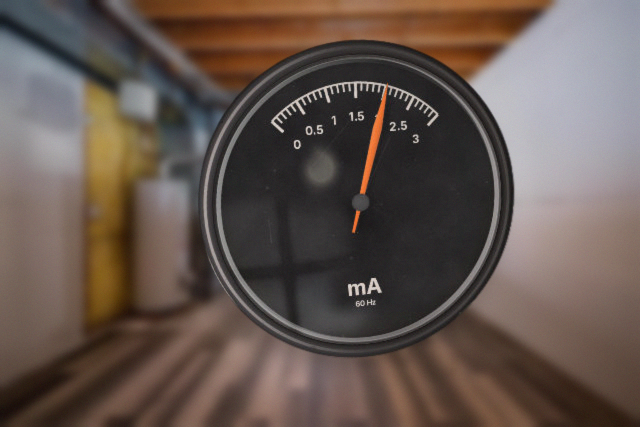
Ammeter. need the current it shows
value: 2 mA
